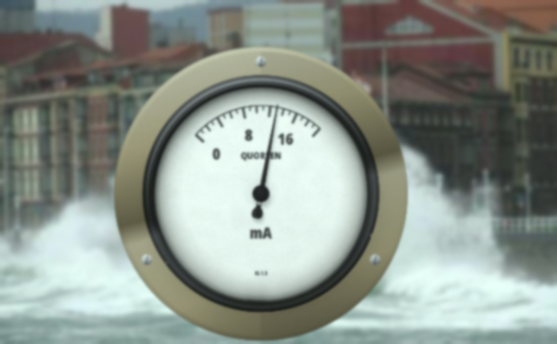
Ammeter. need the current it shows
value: 13 mA
